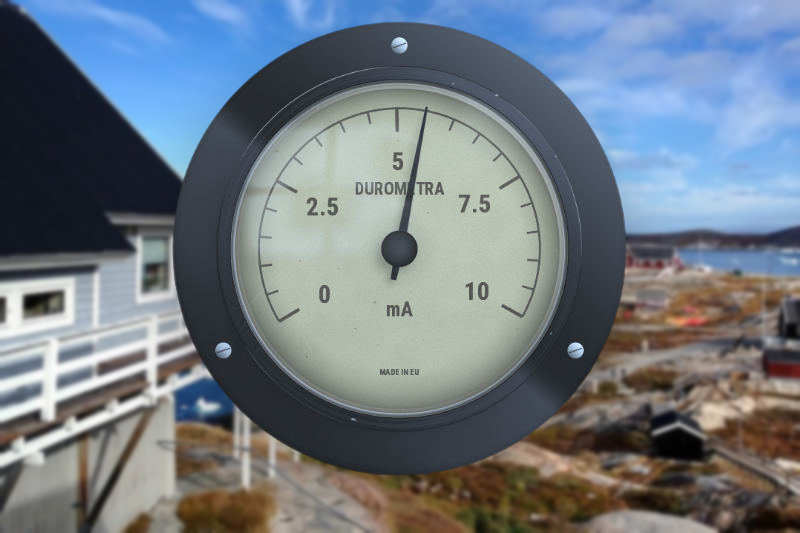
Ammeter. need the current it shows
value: 5.5 mA
